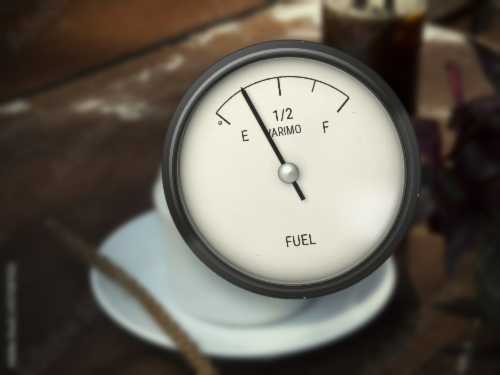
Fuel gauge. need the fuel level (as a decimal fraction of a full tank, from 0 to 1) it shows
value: 0.25
